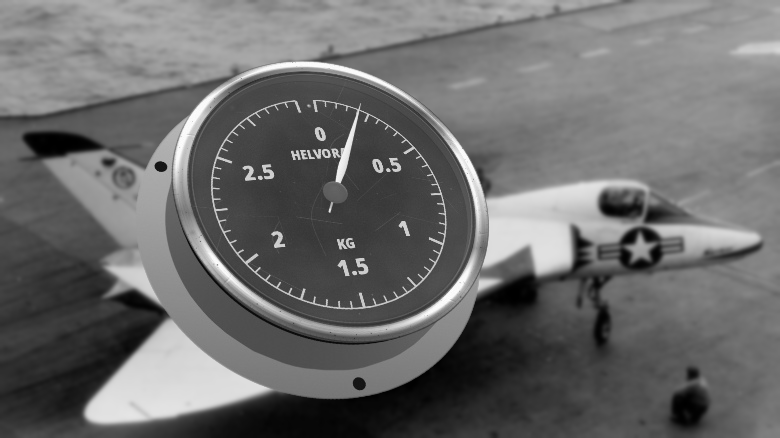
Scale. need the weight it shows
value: 0.2 kg
